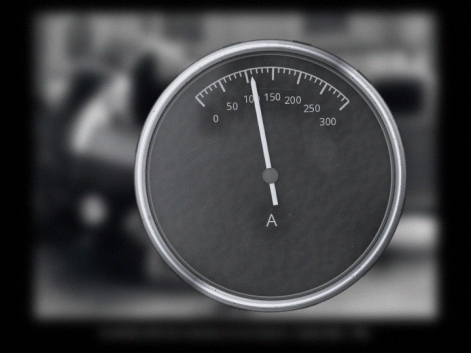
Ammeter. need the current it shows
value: 110 A
